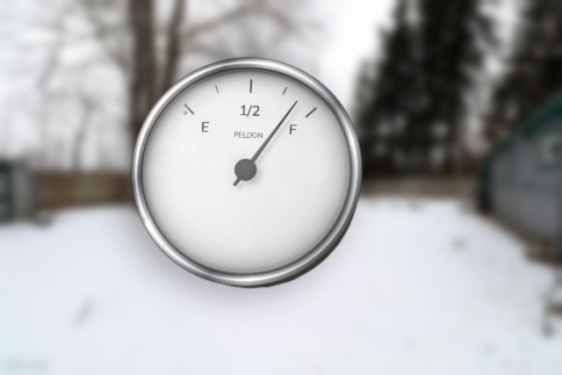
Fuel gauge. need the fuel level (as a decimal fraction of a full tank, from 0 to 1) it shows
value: 0.875
